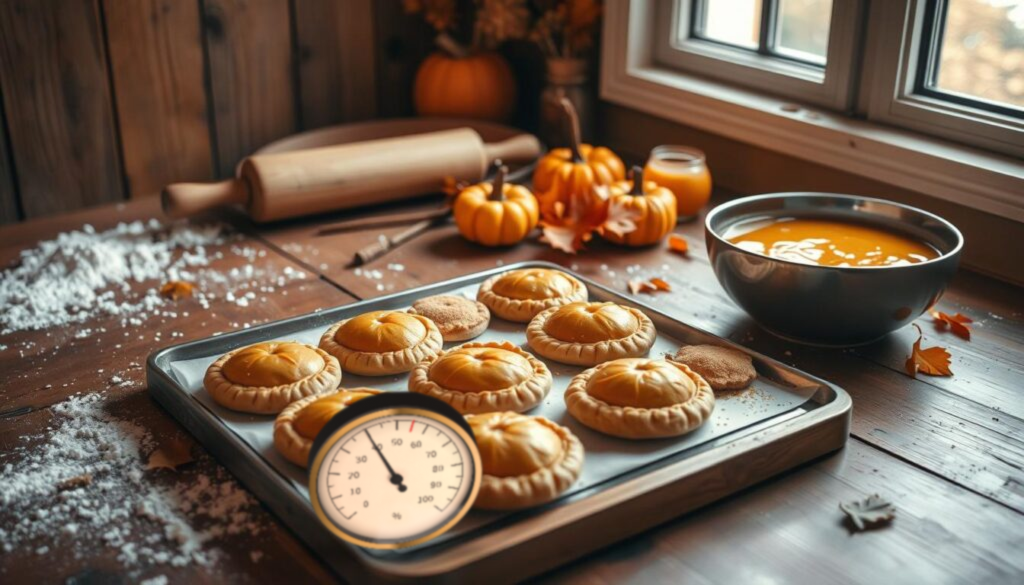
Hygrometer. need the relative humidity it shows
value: 40 %
